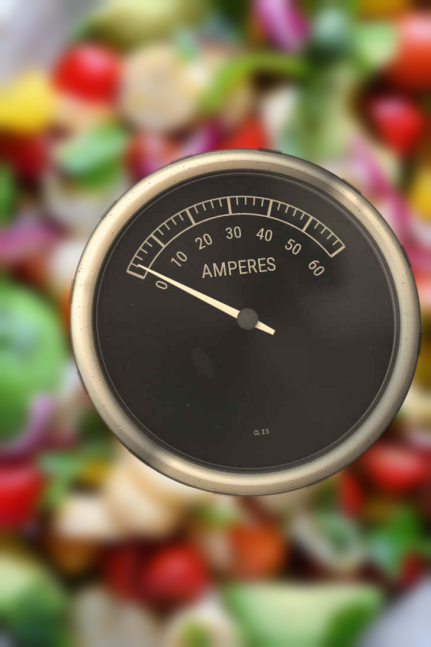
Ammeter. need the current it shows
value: 2 A
